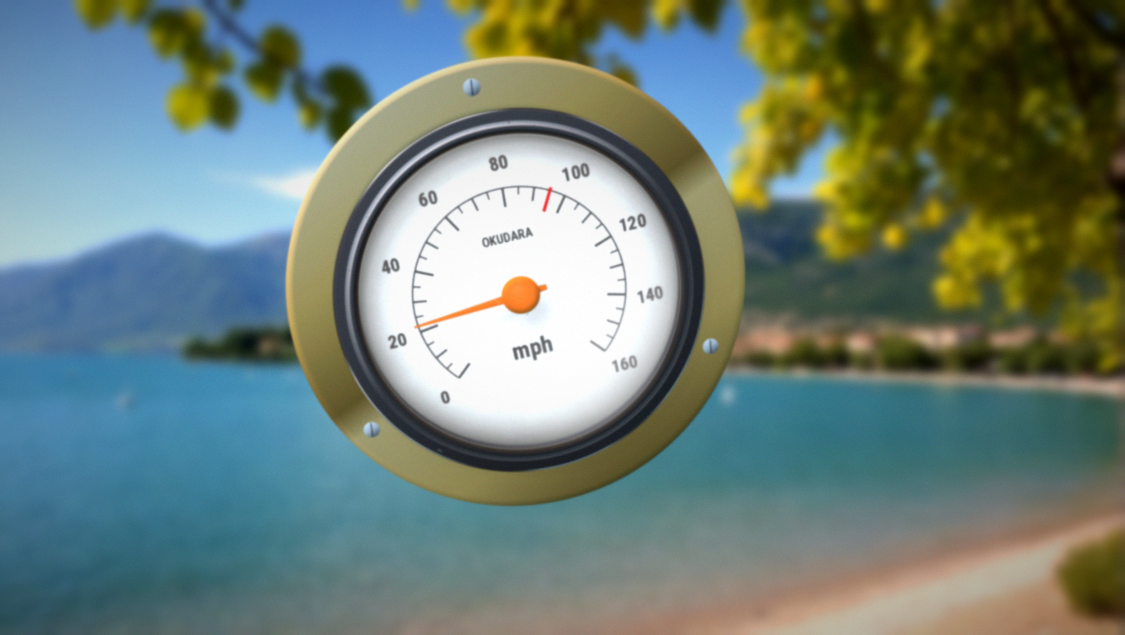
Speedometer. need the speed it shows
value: 22.5 mph
